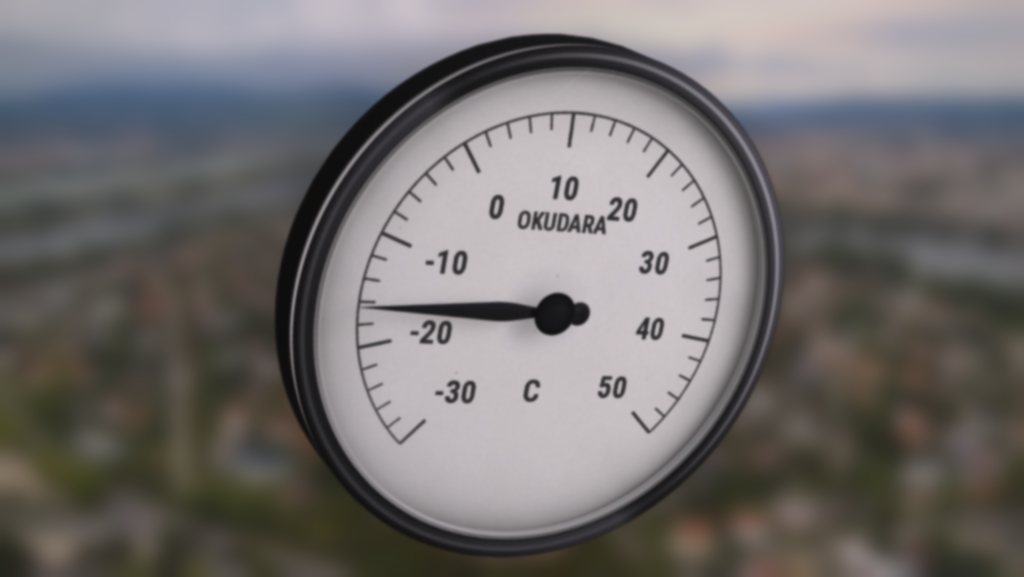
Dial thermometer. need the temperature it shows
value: -16 °C
